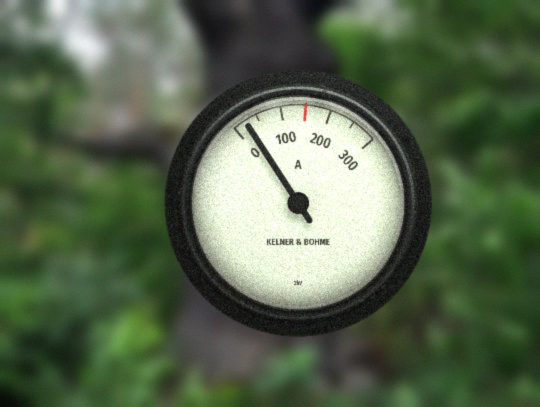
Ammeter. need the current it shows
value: 25 A
